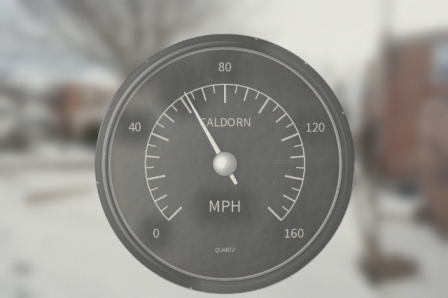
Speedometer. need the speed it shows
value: 62.5 mph
